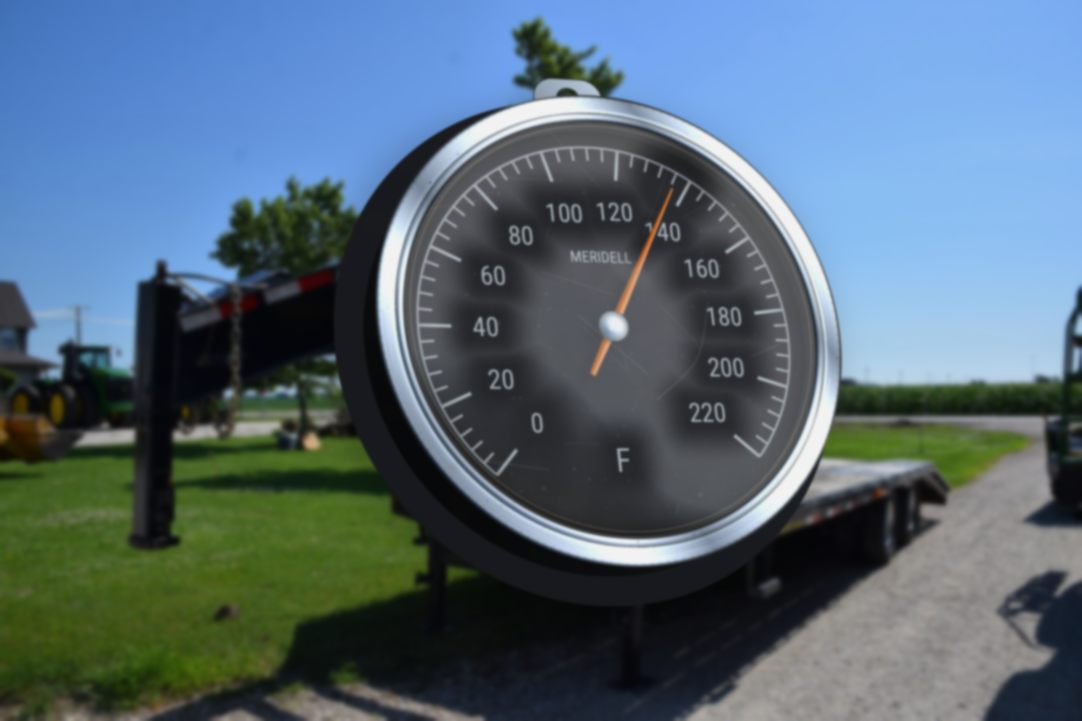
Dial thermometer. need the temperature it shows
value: 136 °F
